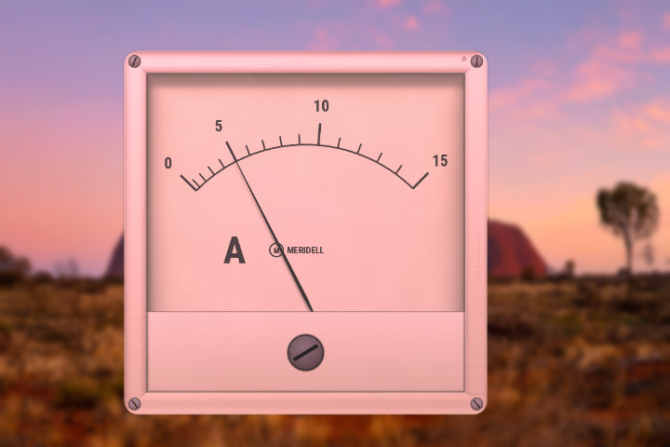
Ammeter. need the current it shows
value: 5 A
